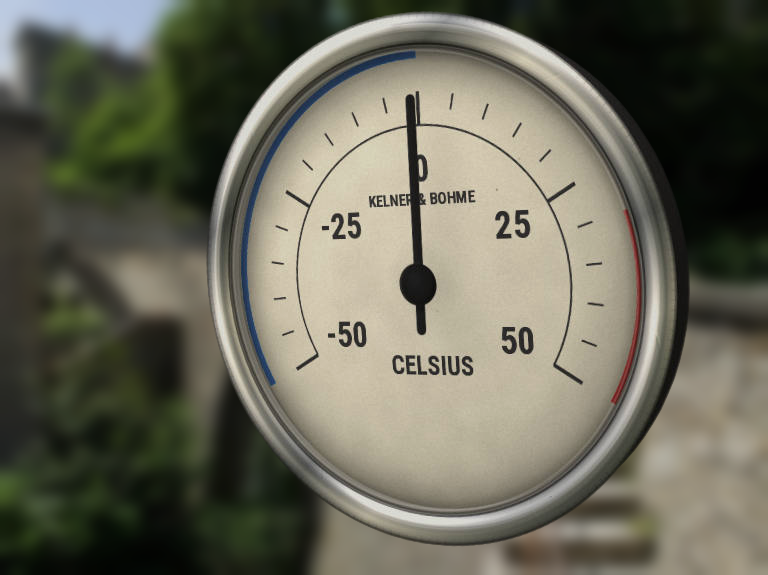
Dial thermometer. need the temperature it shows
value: 0 °C
